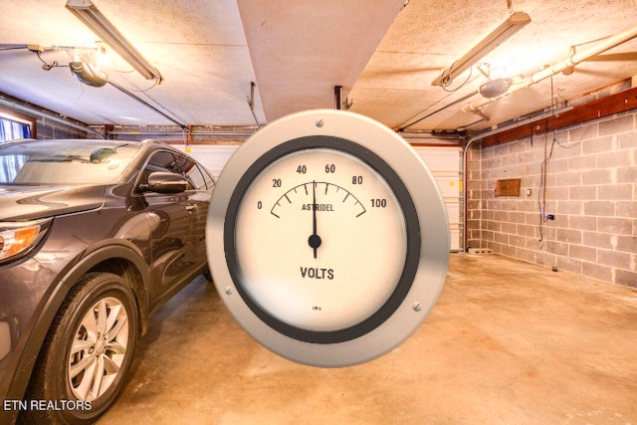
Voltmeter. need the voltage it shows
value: 50 V
